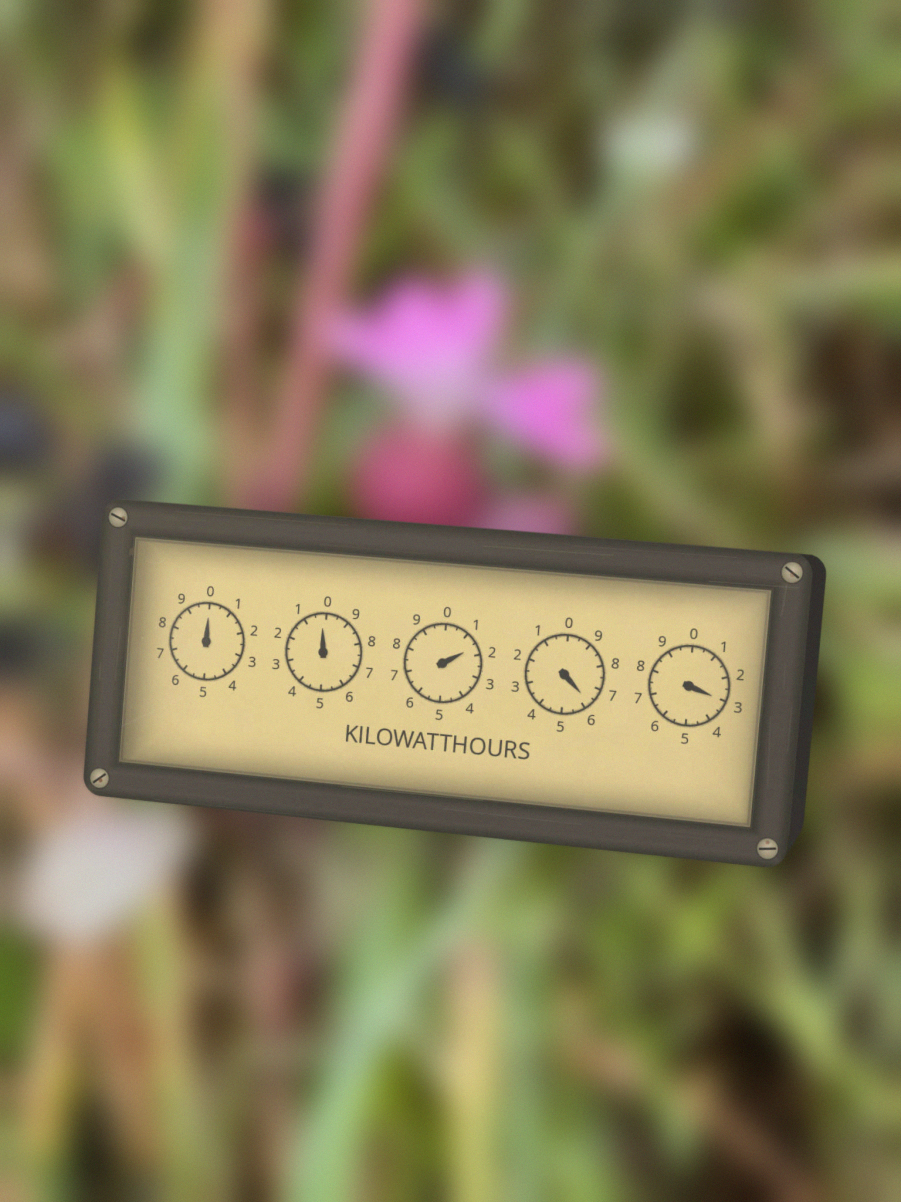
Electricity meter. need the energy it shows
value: 163 kWh
